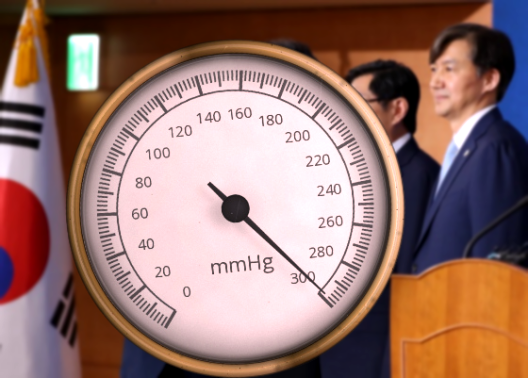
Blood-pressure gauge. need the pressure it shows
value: 298 mmHg
